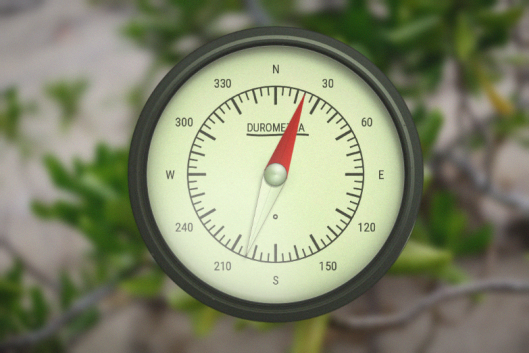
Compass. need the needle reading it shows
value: 20 °
